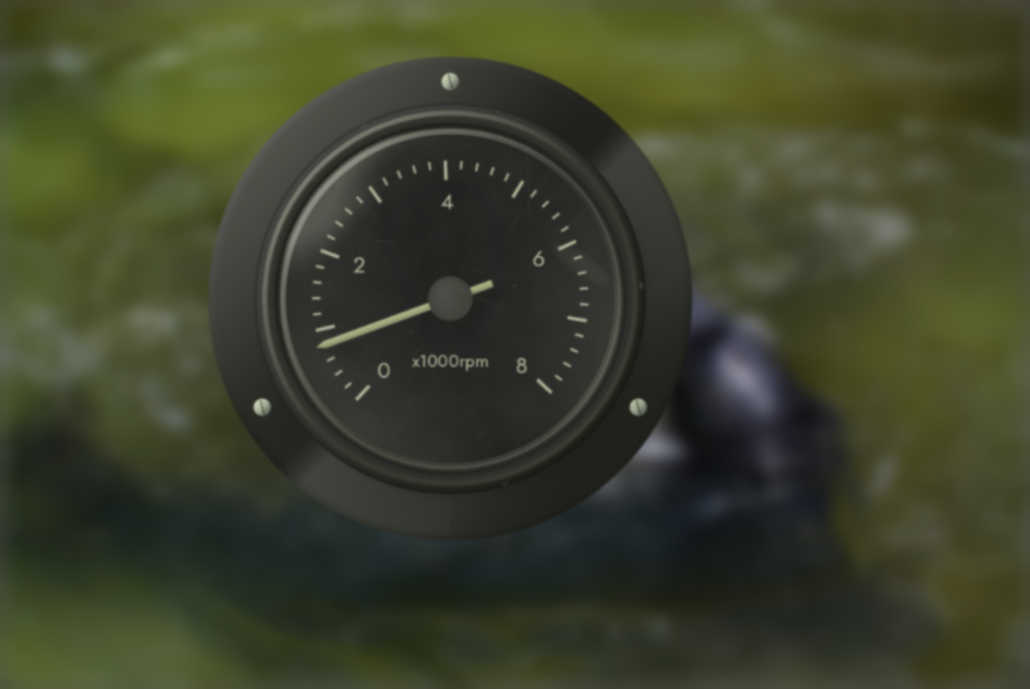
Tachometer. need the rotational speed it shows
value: 800 rpm
